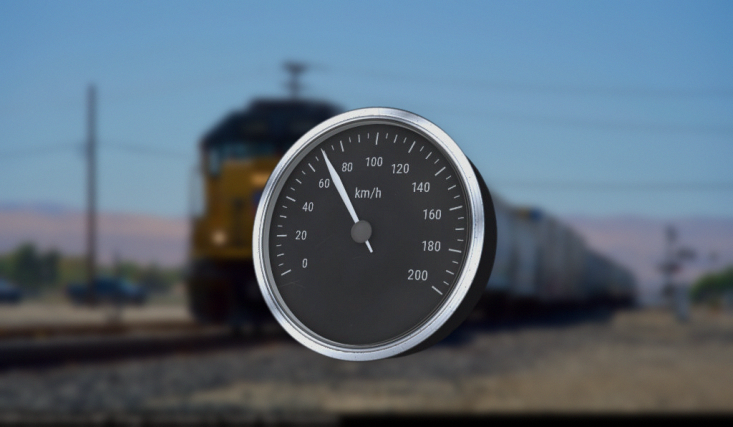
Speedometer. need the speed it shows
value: 70 km/h
